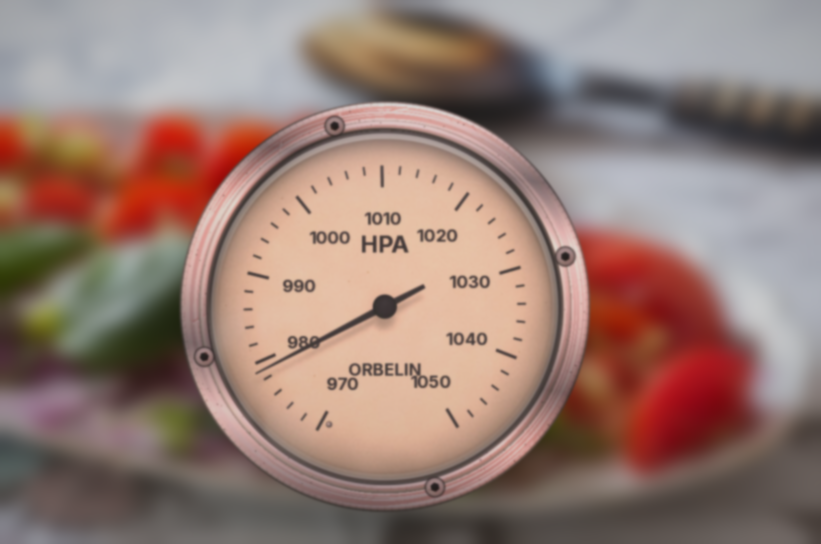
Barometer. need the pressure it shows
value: 979 hPa
